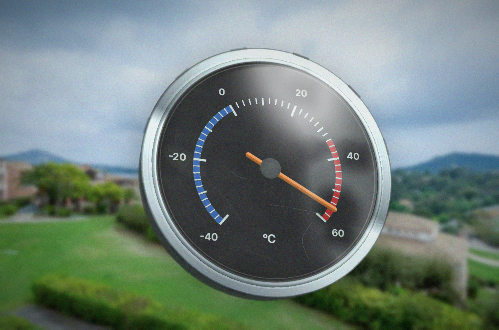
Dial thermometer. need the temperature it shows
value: 56 °C
